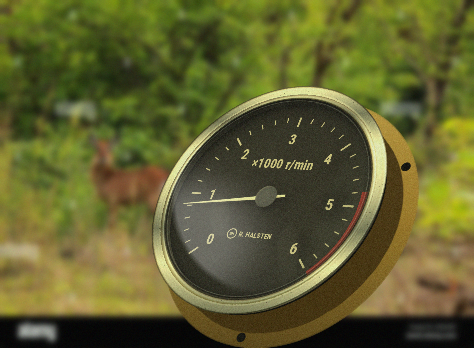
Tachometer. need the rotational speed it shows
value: 800 rpm
